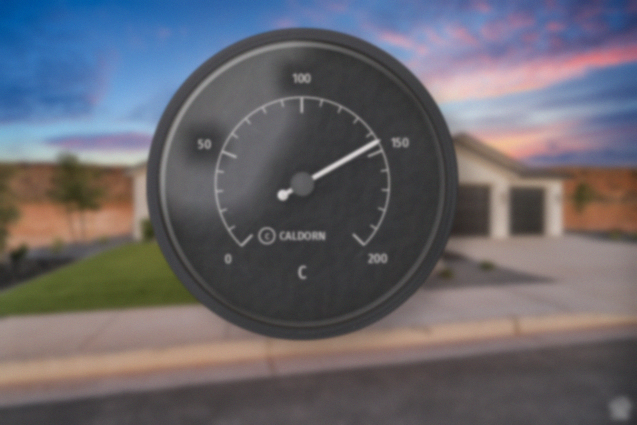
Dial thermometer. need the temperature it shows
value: 145 °C
